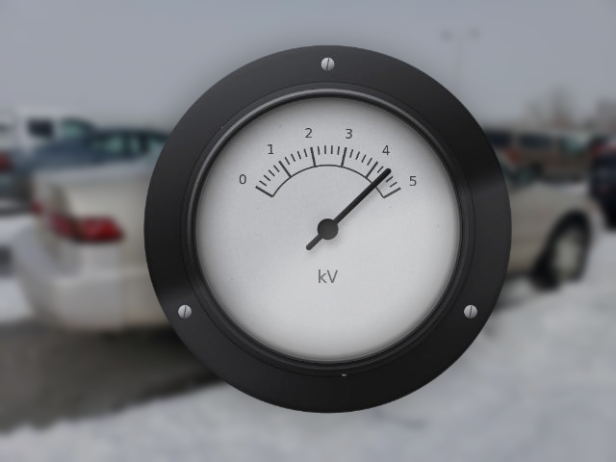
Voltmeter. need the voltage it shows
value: 4.4 kV
